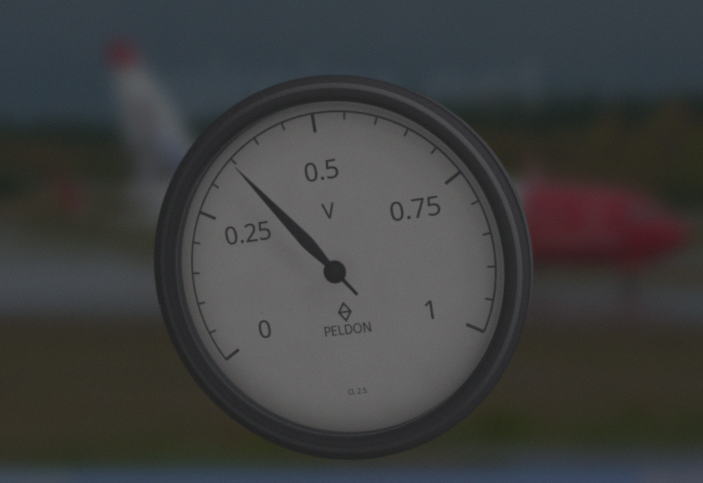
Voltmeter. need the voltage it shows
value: 0.35 V
